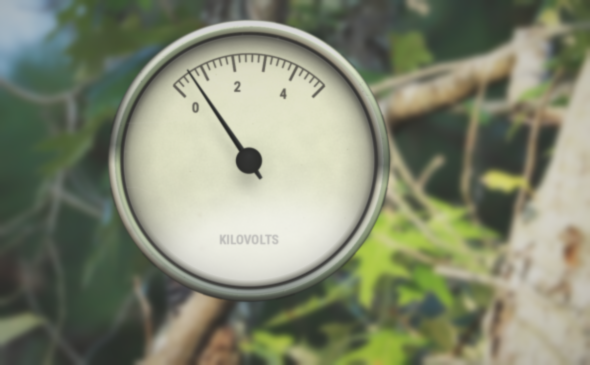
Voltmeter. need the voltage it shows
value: 0.6 kV
